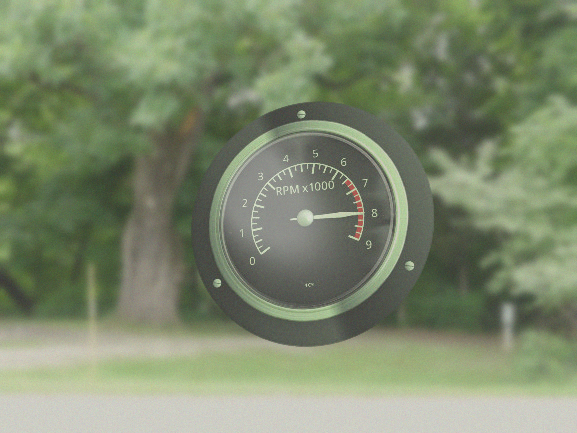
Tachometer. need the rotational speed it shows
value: 8000 rpm
